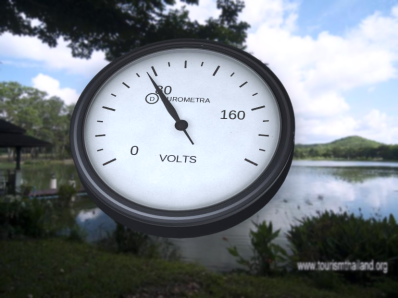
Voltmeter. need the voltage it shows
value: 75 V
